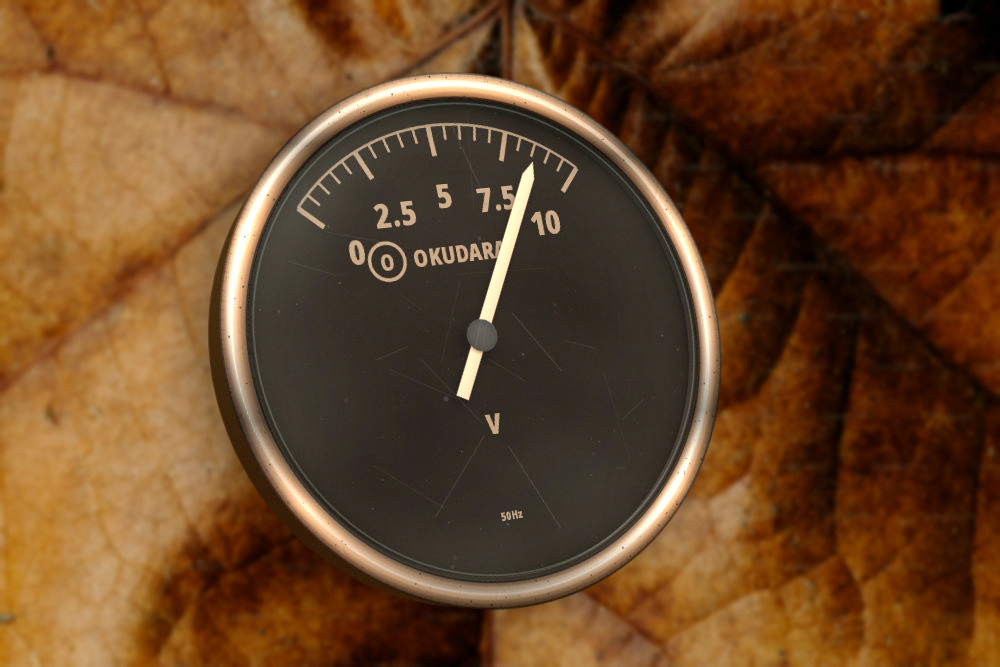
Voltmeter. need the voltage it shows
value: 8.5 V
